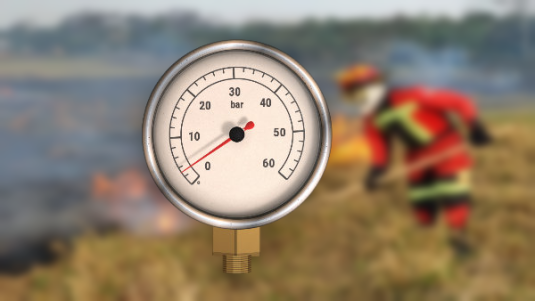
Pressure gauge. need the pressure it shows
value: 3 bar
